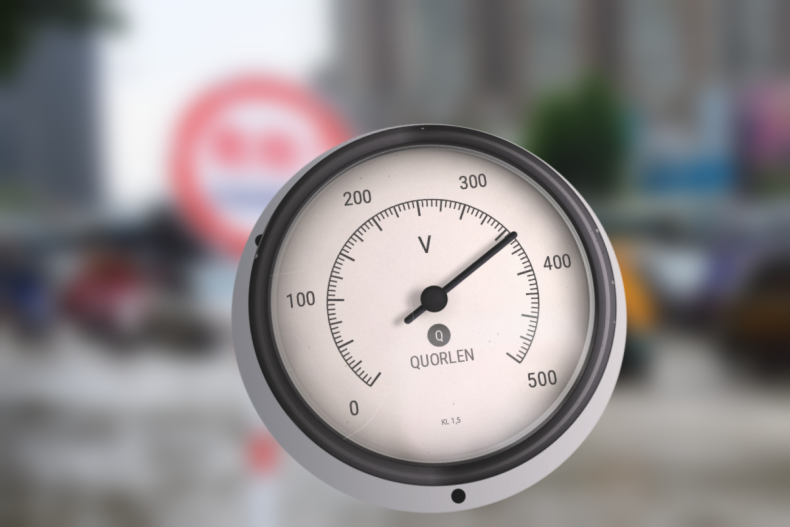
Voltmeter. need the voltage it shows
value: 360 V
